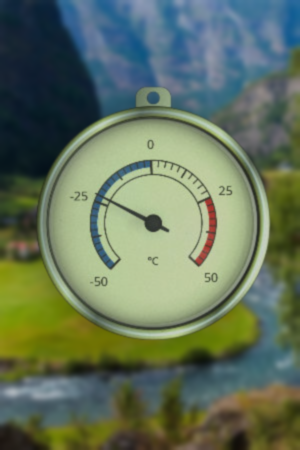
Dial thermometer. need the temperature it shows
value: -22.5 °C
